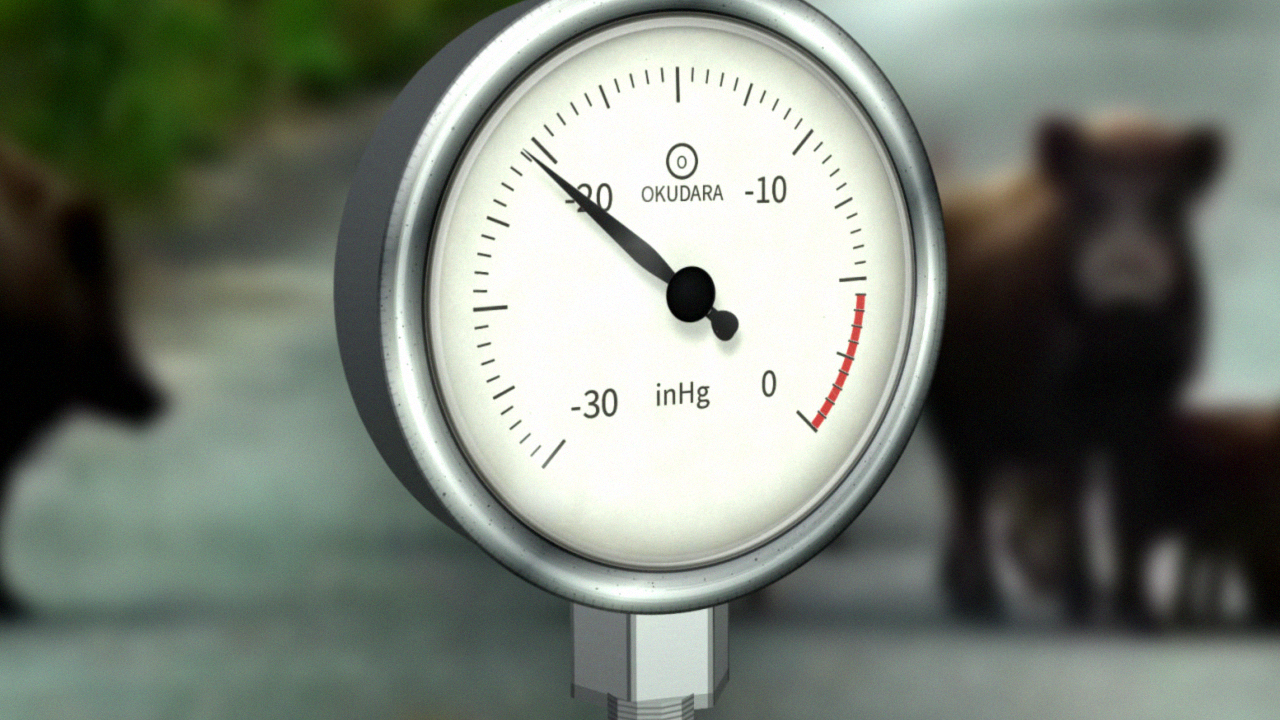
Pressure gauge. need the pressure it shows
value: -20.5 inHg
